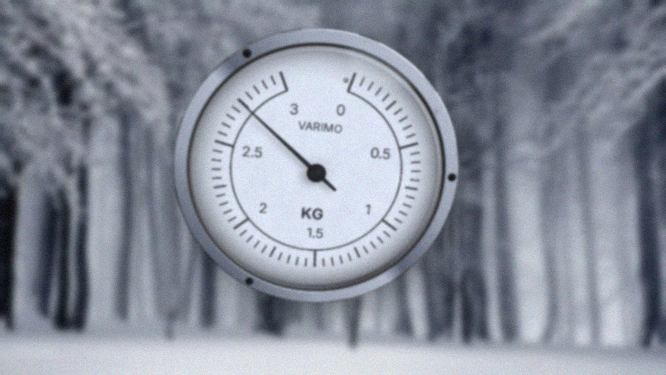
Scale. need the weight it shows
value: 2.75 kg
